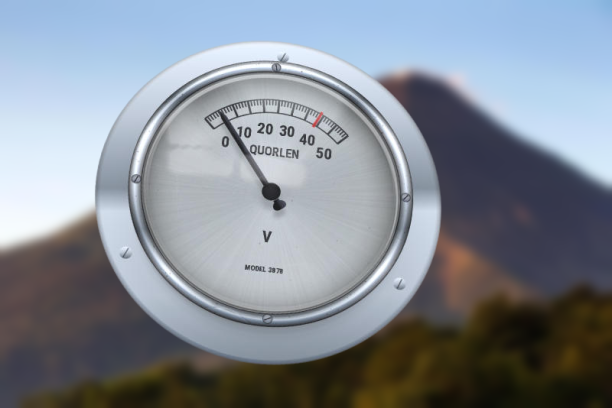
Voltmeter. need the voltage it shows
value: 5 V
